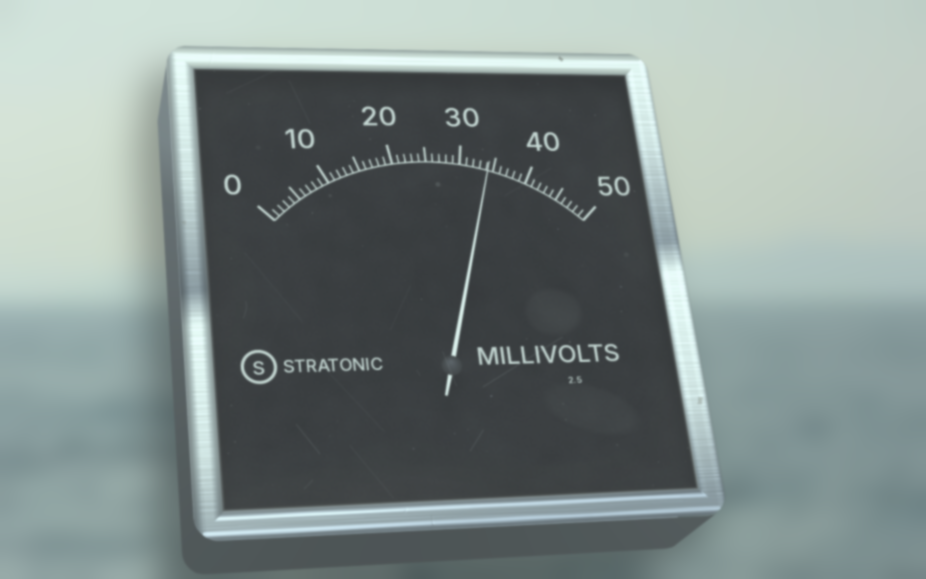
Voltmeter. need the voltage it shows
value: 34 mV
